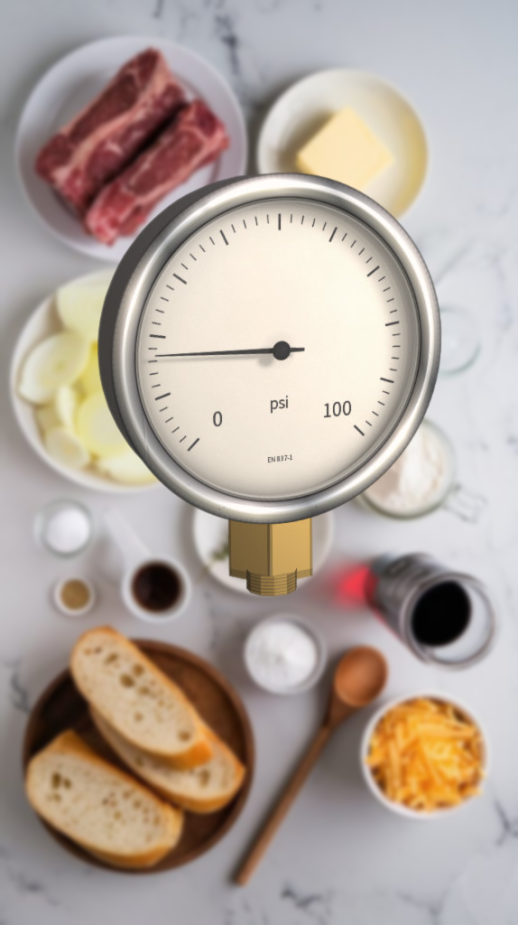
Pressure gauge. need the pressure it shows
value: 17 psi
